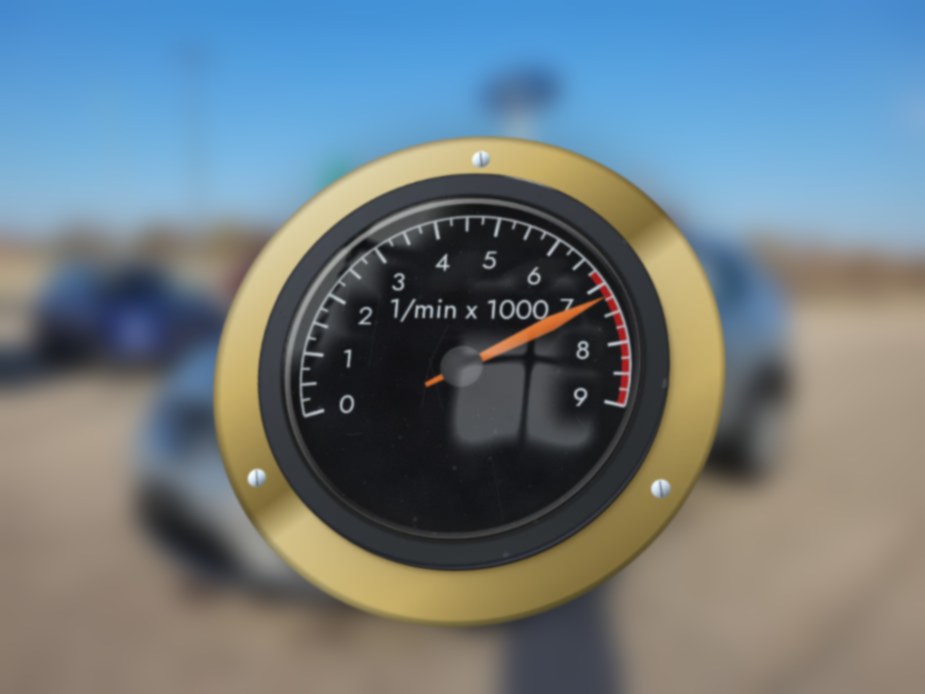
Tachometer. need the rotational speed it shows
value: 7250 rpm
